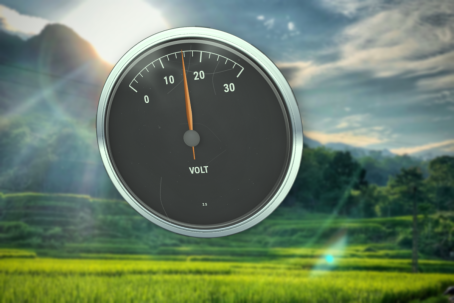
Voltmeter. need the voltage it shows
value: 16 V
